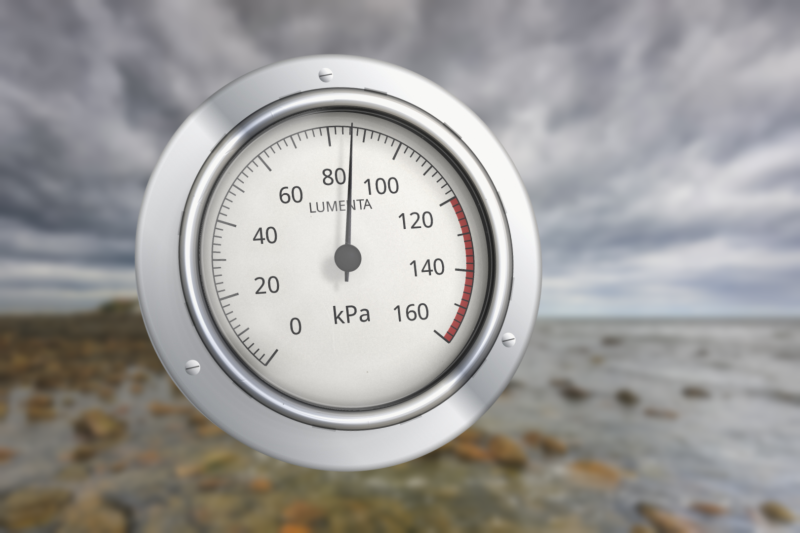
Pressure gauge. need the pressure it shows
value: 86 kPa
